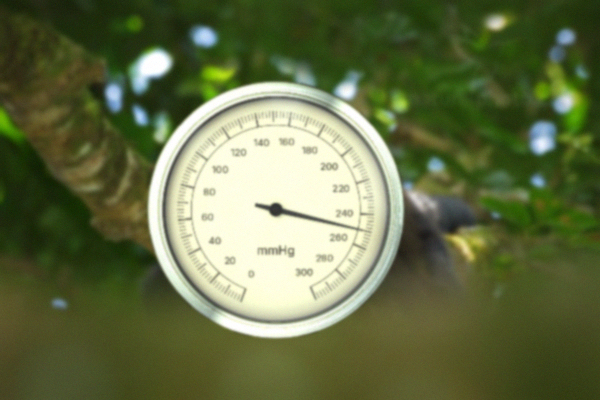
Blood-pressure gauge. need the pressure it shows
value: 250 mmHg
